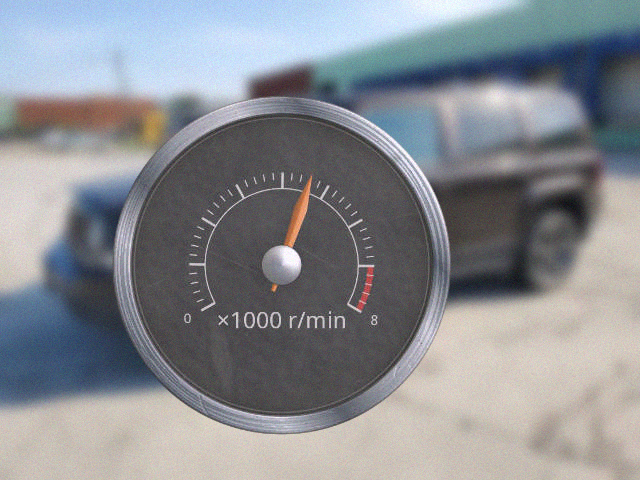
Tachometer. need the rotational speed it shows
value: 4600 rpm
